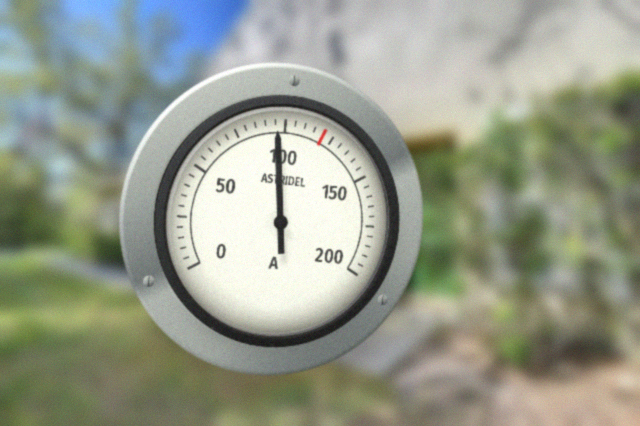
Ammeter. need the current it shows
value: 95 A
